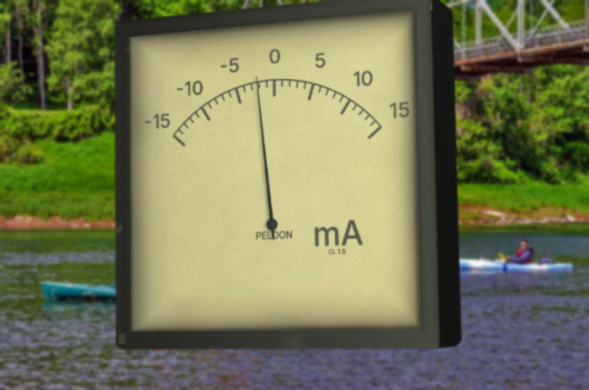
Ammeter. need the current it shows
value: -2 mA
